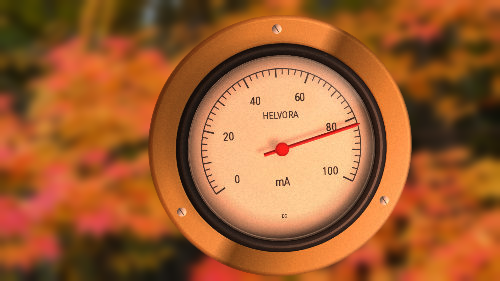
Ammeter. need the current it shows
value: 82 mA
